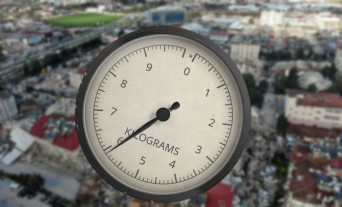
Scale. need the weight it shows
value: 5.9 kg
